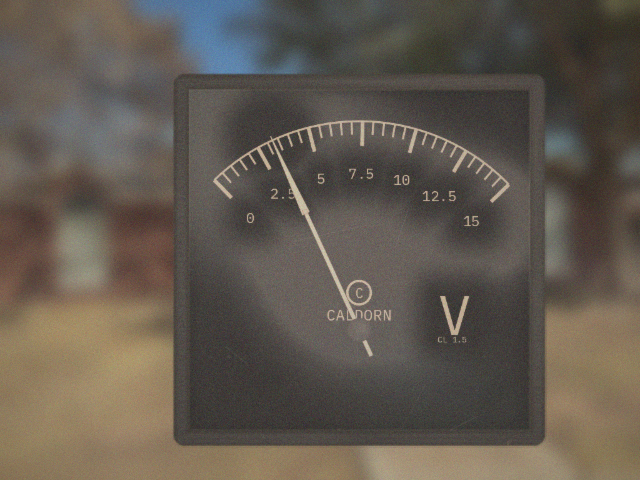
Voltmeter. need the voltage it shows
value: 3.25 V
